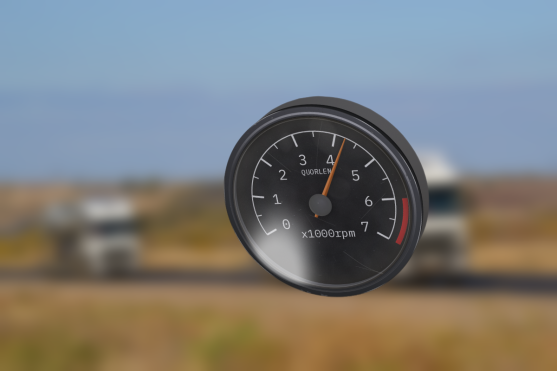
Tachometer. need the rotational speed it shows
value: 4250 rpm
